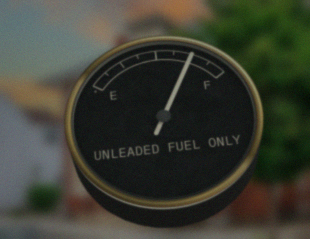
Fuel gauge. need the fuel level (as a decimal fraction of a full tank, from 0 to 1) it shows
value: 0.75
